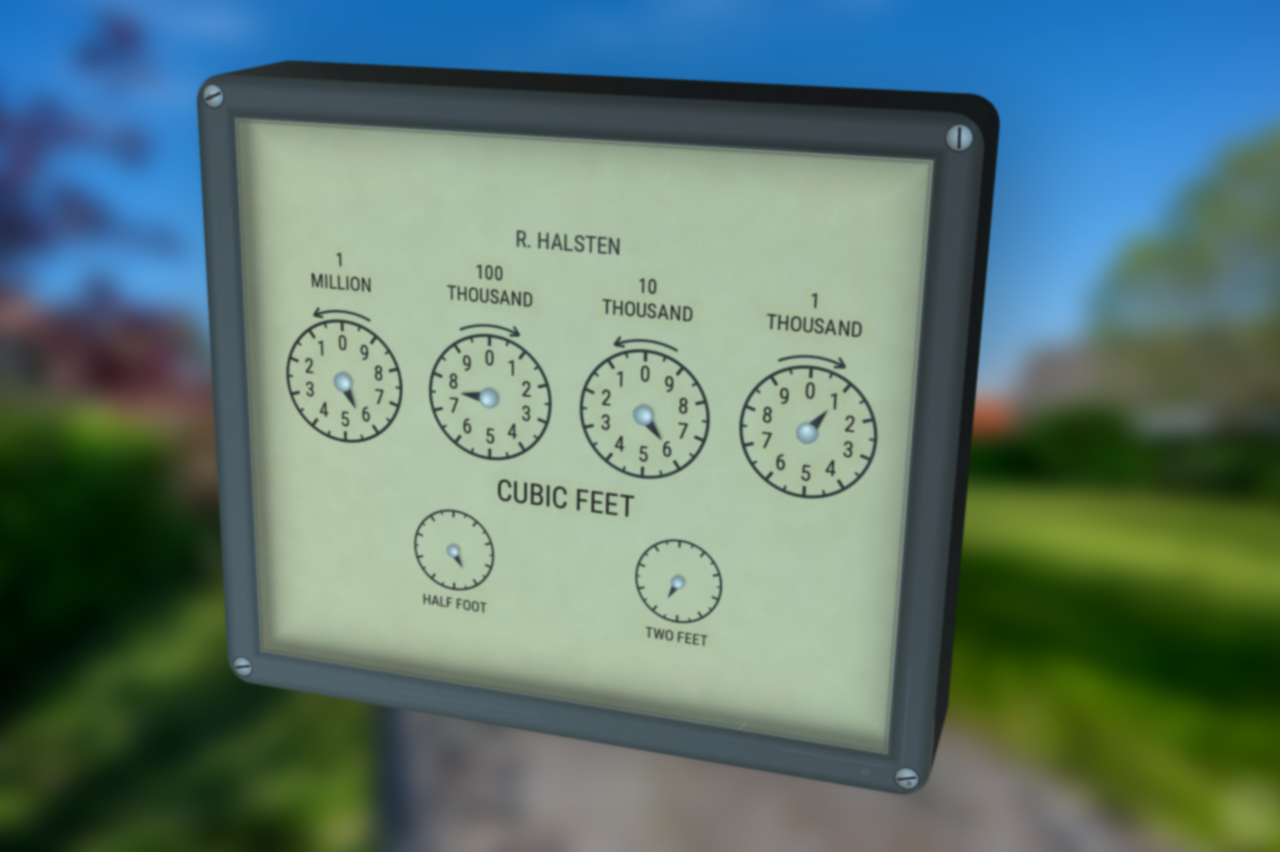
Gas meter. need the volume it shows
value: 576100 ft³
